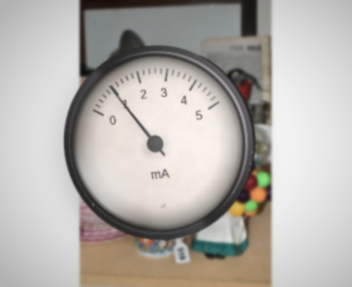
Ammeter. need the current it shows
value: 1 mA
